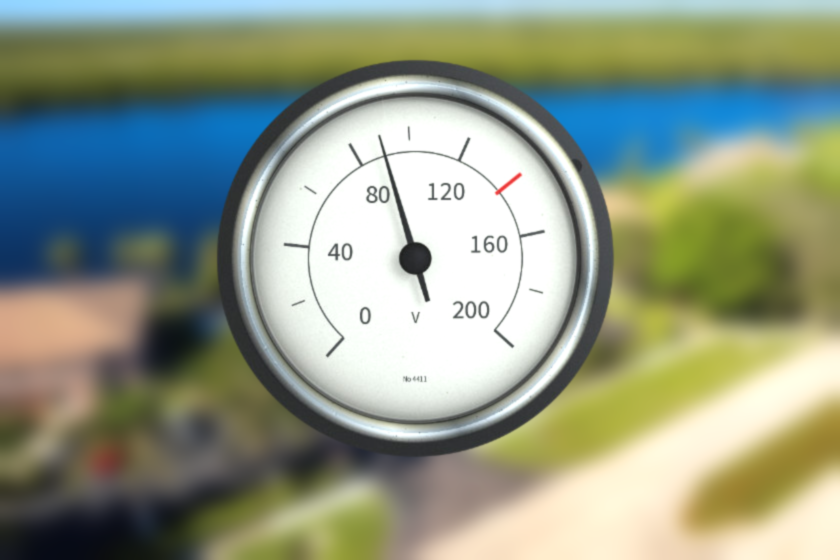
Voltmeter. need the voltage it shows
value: 90 V
